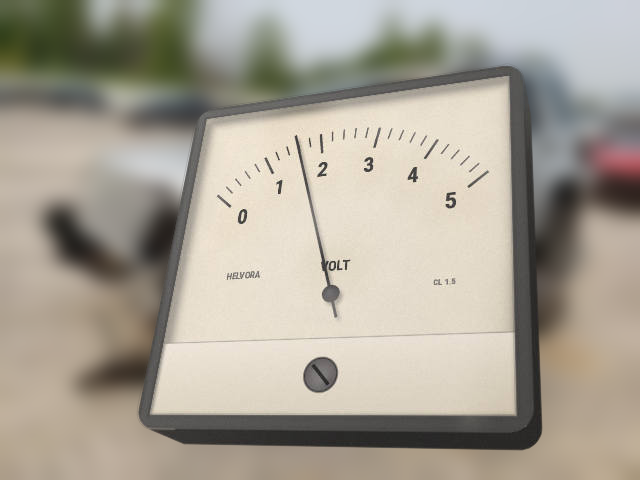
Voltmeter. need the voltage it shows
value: 1.6 V
